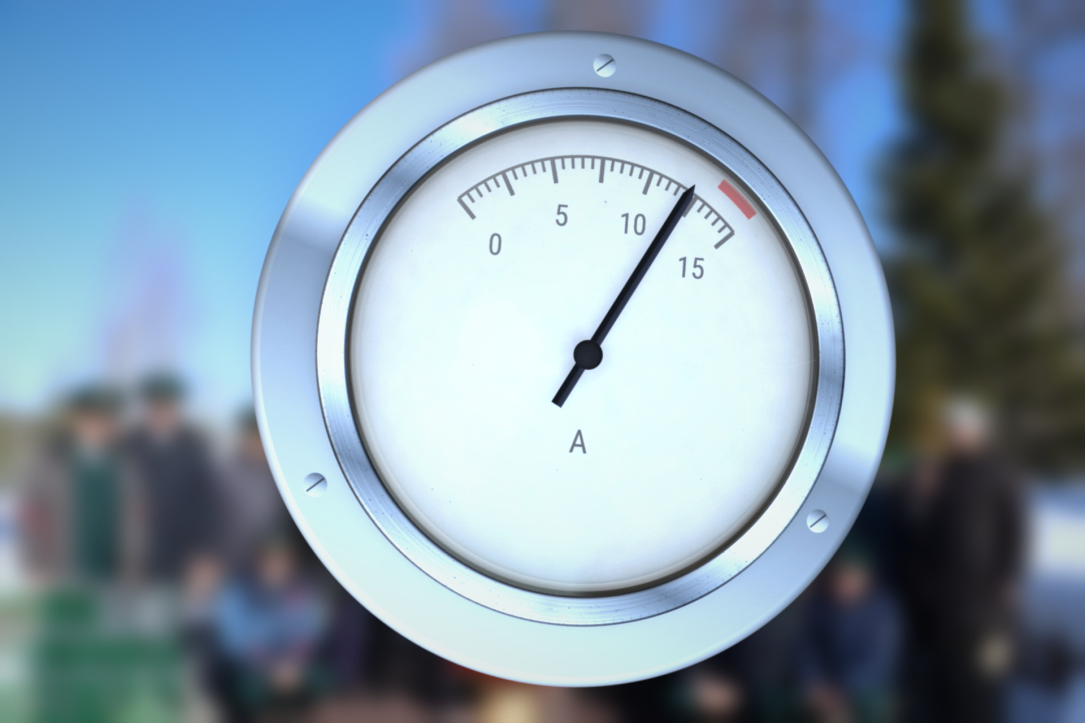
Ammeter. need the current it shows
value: 12 A
